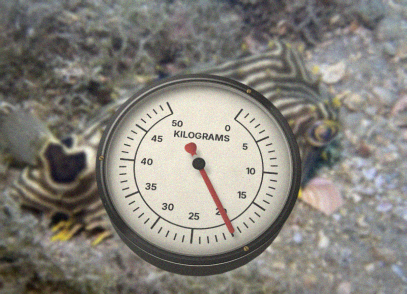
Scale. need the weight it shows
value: 20 kg
